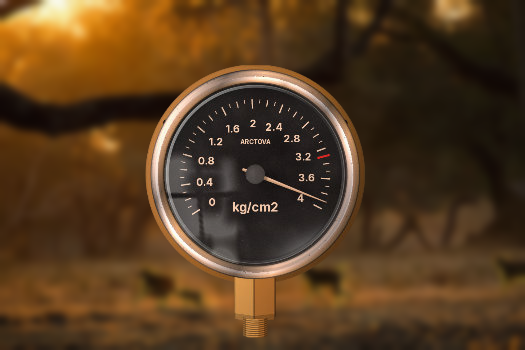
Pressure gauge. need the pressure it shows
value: 3.9 kg/cm²
